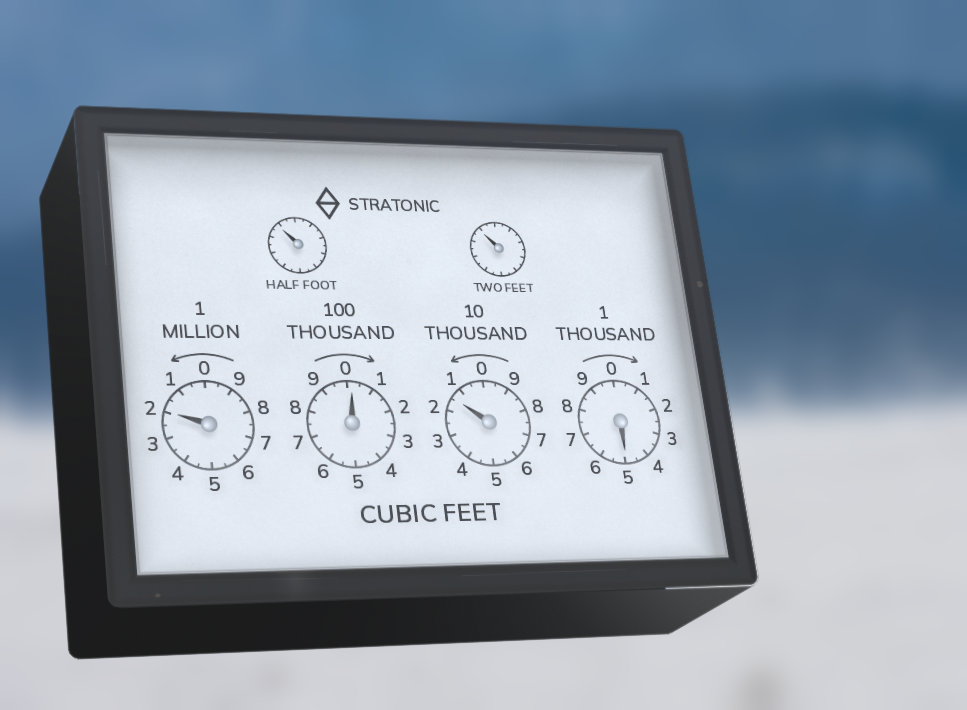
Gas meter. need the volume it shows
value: 201500 ft³
